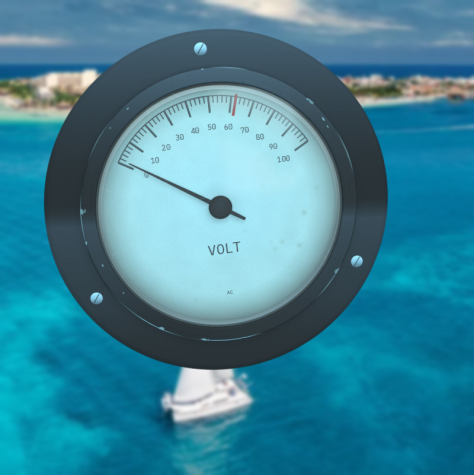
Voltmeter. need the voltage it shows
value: 2 V
